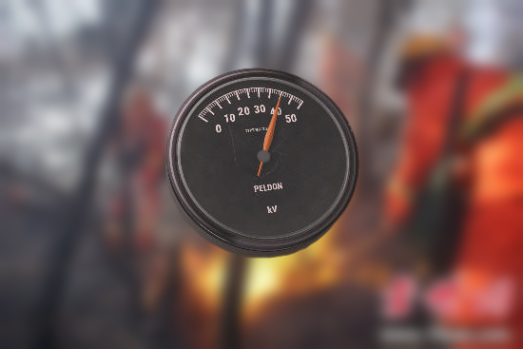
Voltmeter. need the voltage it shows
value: 40 kV
